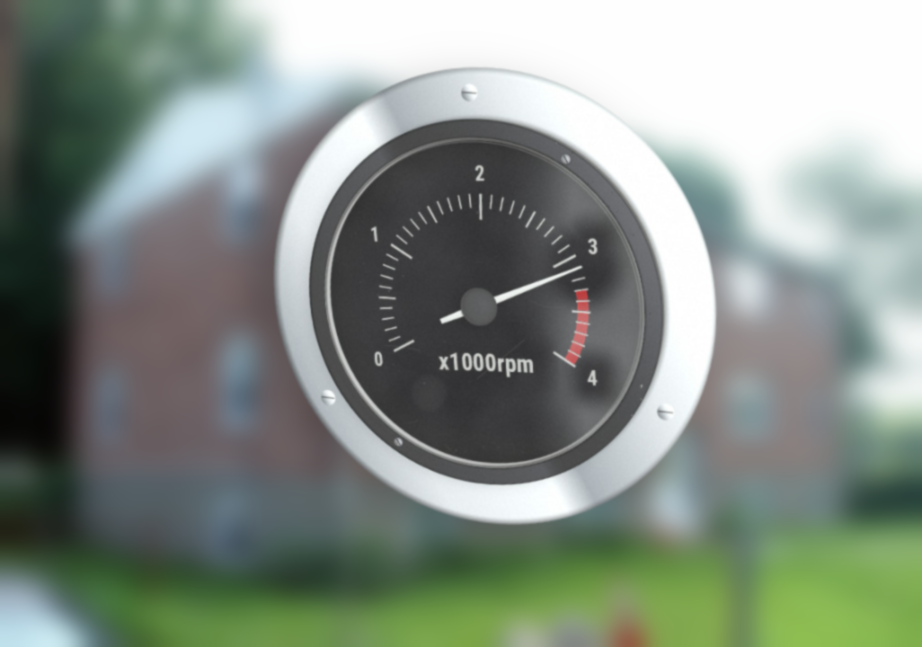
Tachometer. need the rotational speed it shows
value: 3100 rpm
